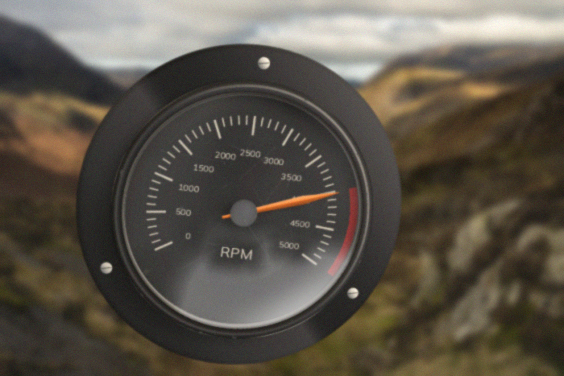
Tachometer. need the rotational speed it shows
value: 4000 rpm
